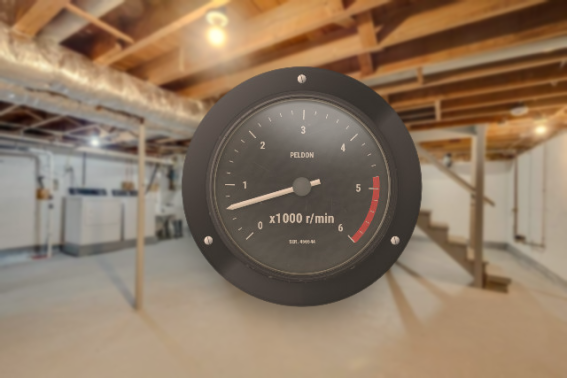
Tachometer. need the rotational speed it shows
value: 600 rpm
